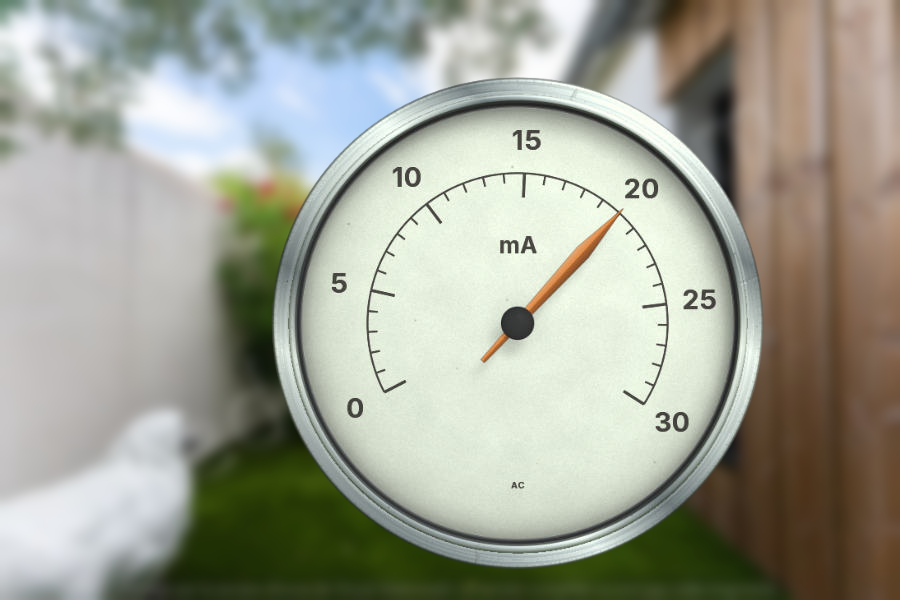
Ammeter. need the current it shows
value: 20 mA
